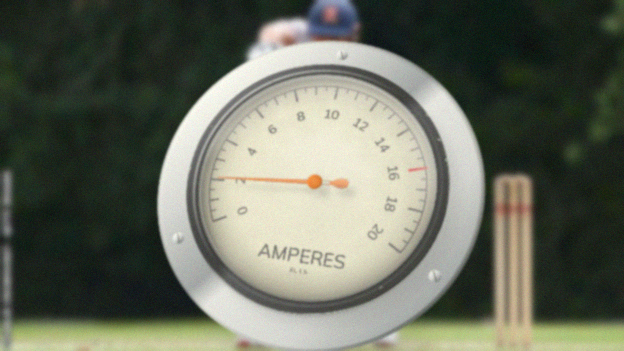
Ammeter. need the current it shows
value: 2 A
